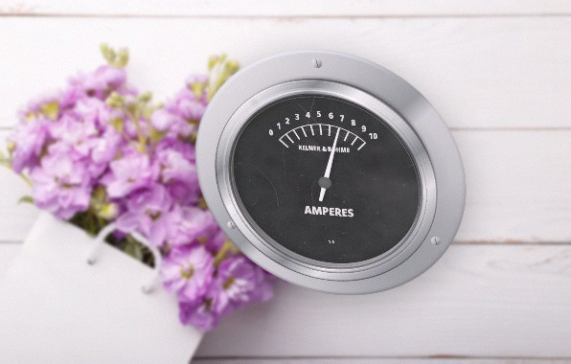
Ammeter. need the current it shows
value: 7 A
